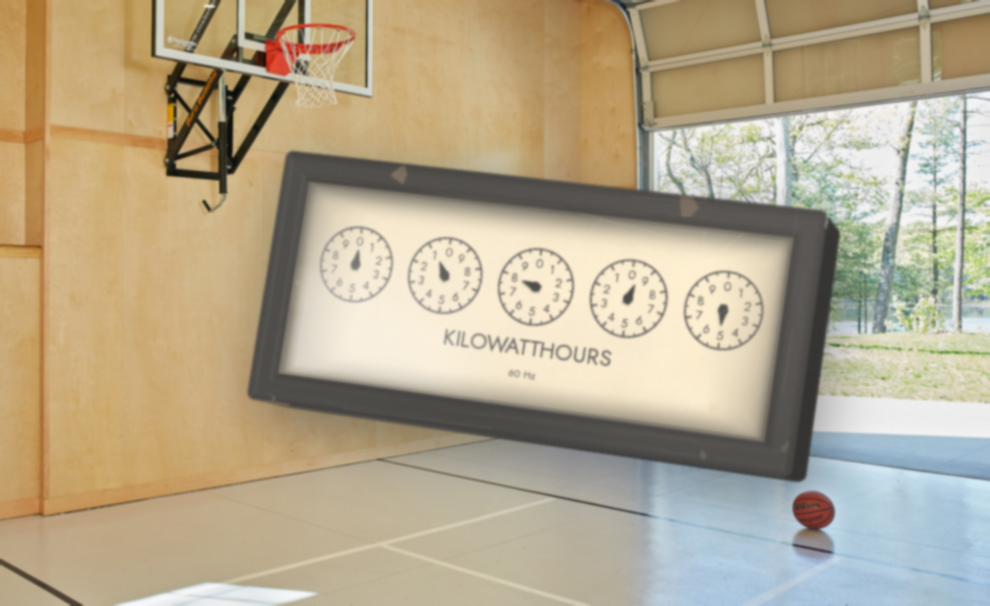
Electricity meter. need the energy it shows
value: 795 kWh
